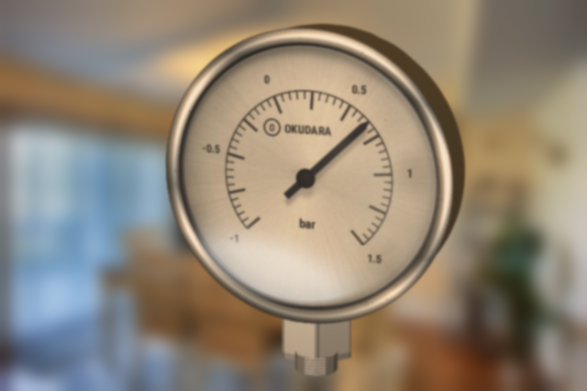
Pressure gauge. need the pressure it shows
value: 0.65 bar
